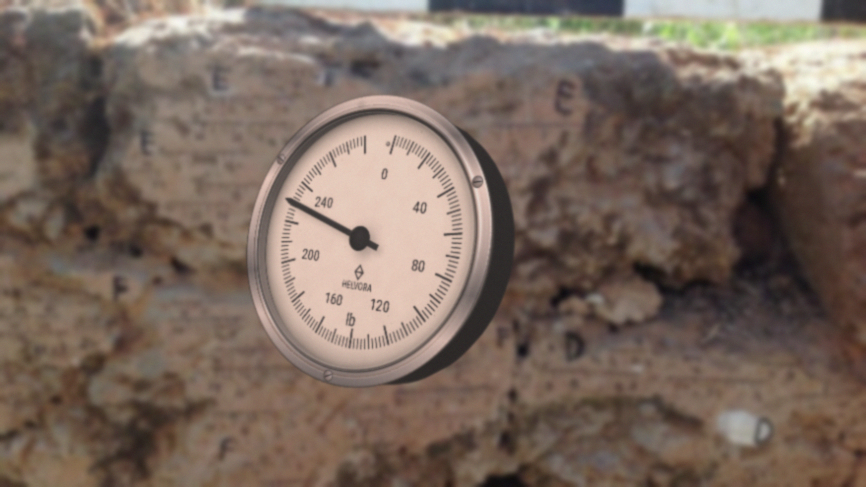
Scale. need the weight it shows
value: 230 lb
